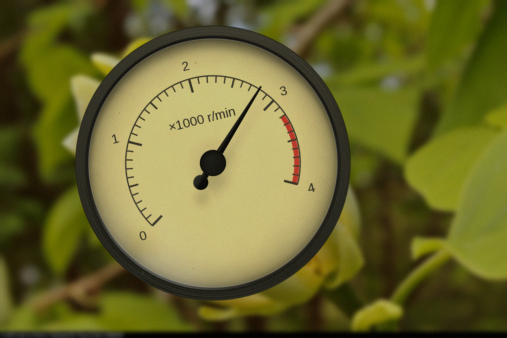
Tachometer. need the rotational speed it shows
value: 2800 rpm
